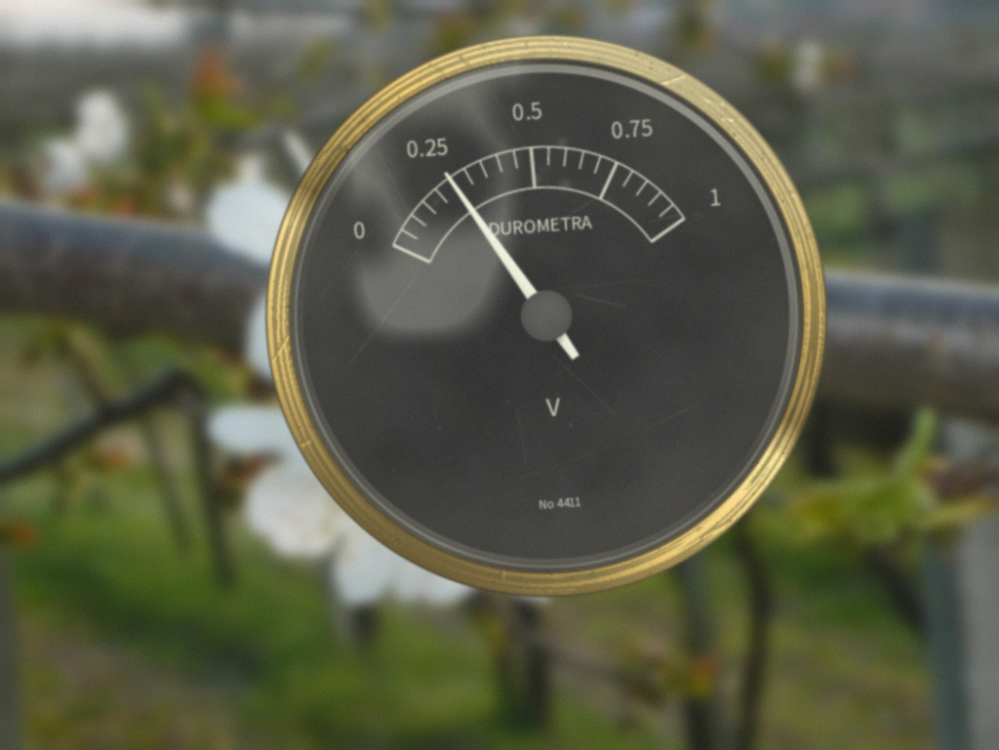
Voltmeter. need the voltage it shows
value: 0.25 V
